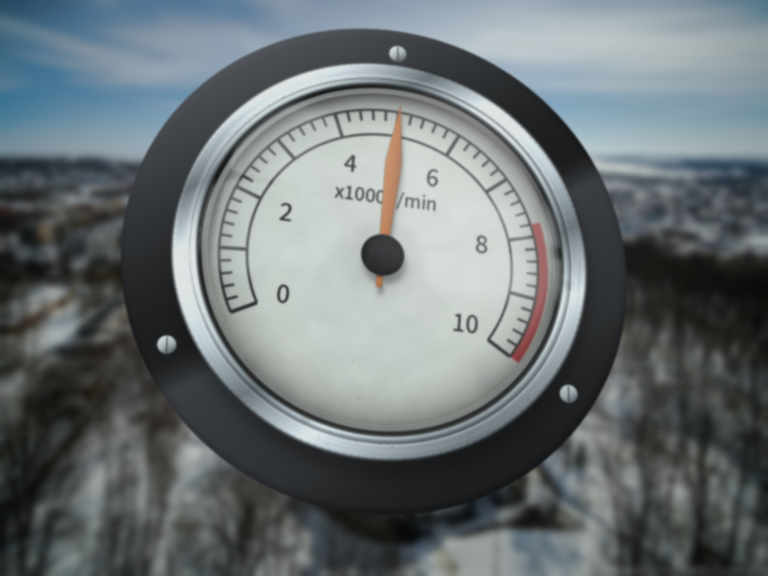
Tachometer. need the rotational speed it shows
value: 5000 rpm
